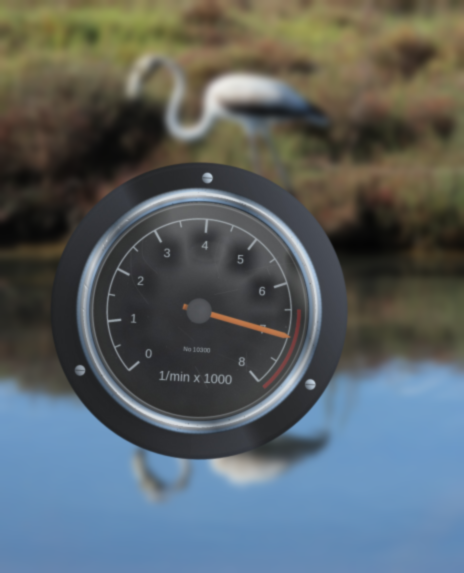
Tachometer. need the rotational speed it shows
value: 7000 rpm
